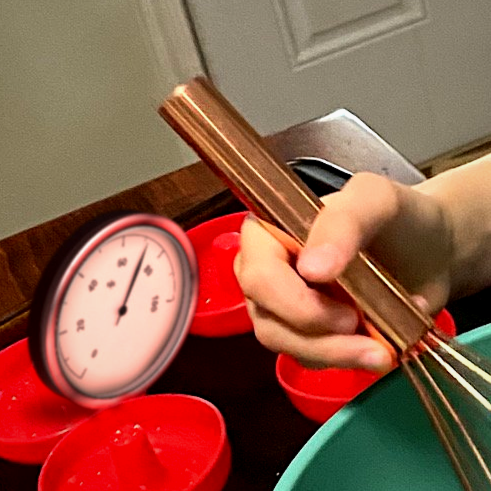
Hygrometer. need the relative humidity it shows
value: 70 %
